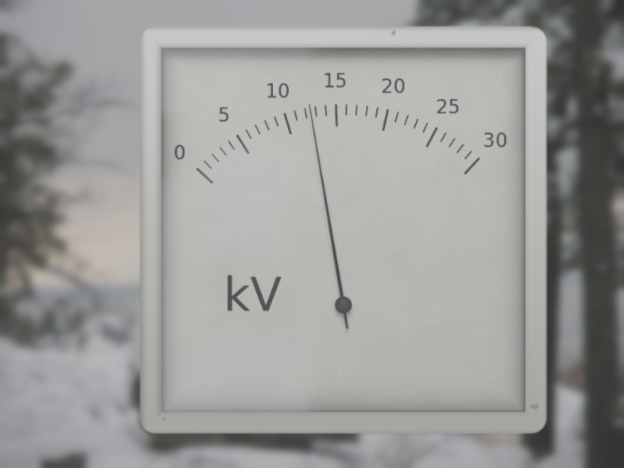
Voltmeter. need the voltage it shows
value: 12.5 kV
